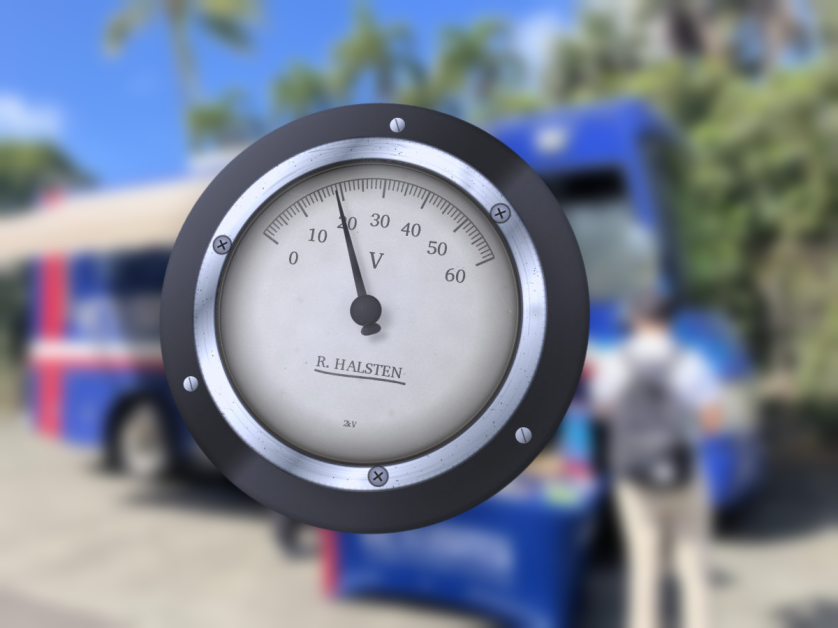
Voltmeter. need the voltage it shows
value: 19 V
